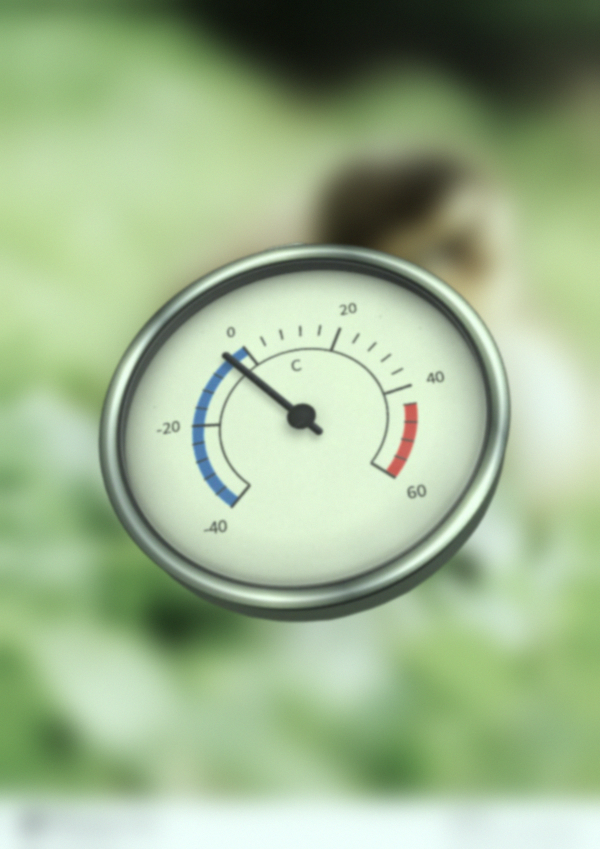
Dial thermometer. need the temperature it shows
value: -4 °C
